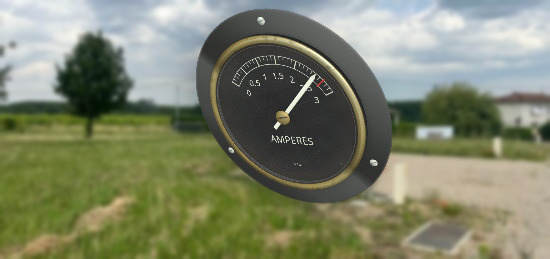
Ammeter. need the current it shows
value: 2.5 A
